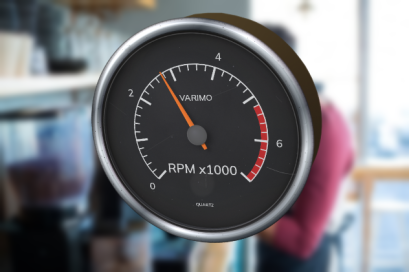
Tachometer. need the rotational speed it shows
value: 2800 rpm
